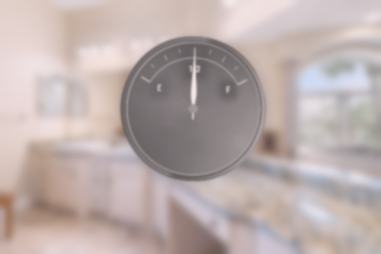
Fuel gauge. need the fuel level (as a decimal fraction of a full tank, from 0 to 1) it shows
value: 0.5
